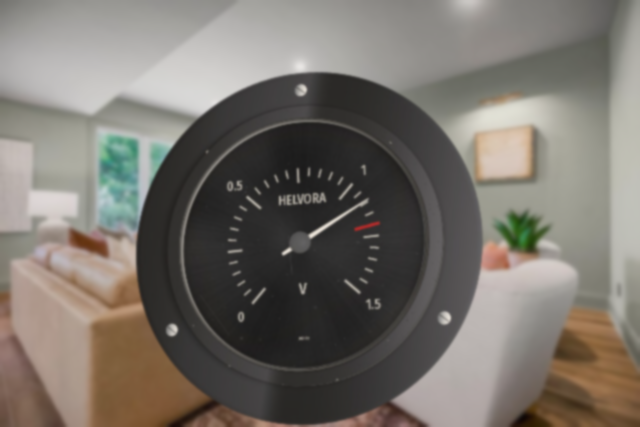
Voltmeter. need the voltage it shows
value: 1.1 V
